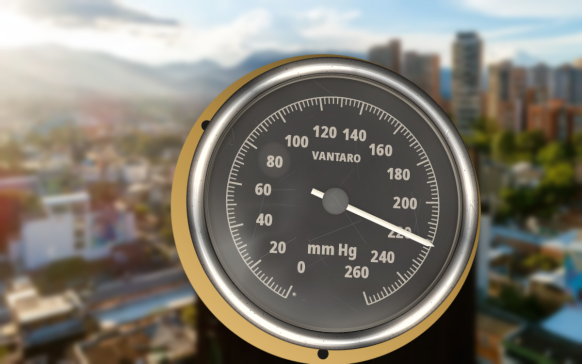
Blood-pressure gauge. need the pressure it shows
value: 220 mmHg
